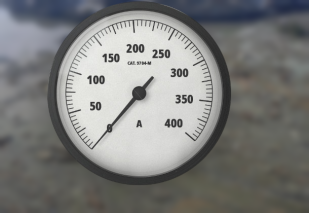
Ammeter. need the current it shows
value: 0 A
